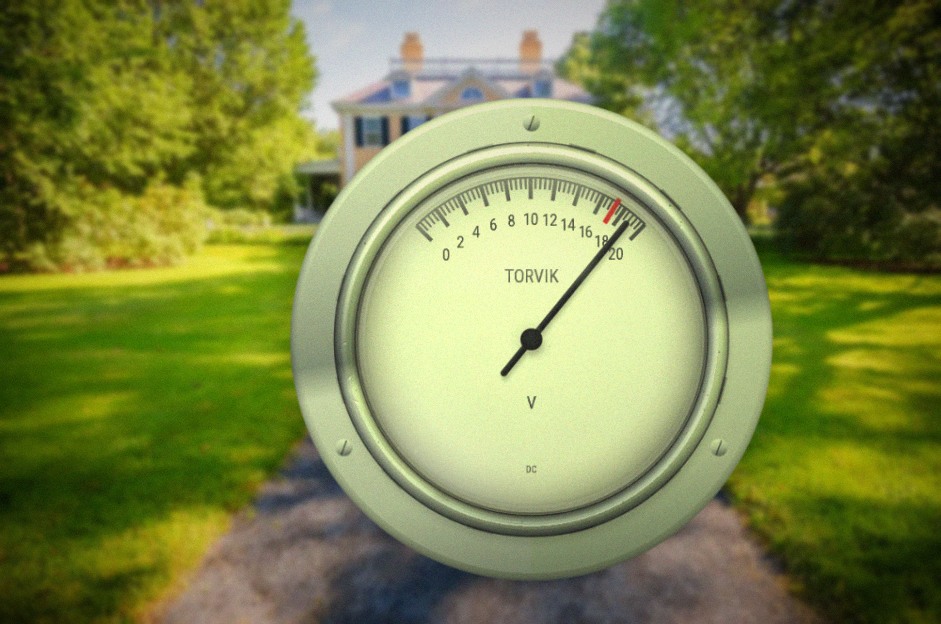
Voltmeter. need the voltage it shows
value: 18.8 V
